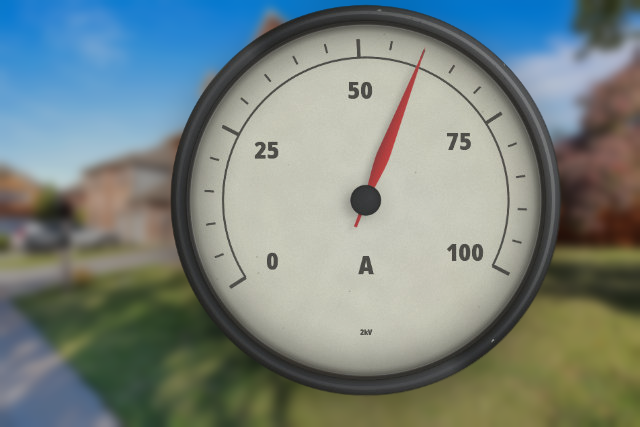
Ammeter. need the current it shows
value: 60 A
